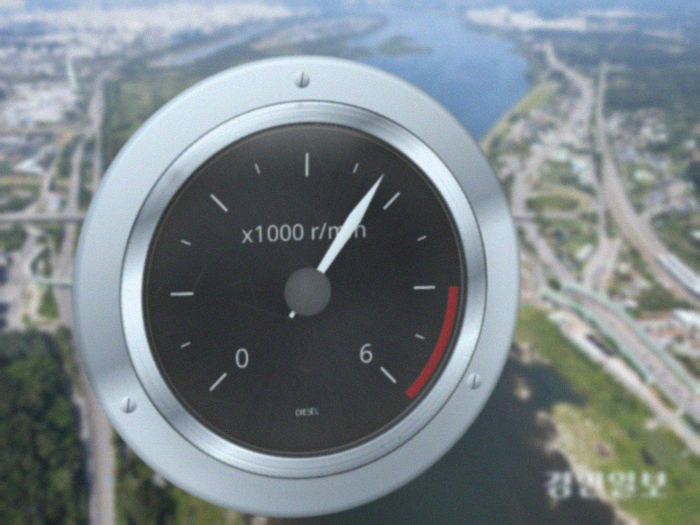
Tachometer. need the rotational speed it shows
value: 3750 rpm
